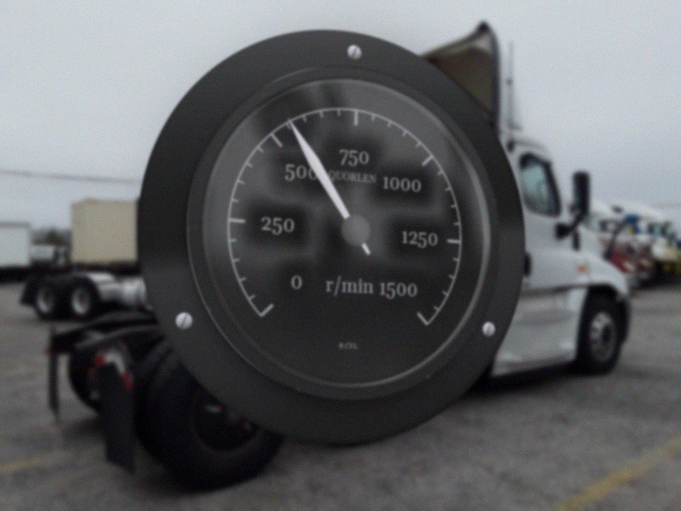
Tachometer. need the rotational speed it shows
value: 550 rpm
